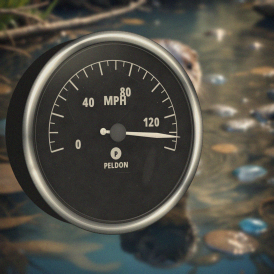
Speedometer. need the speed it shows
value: 132.5 mph
